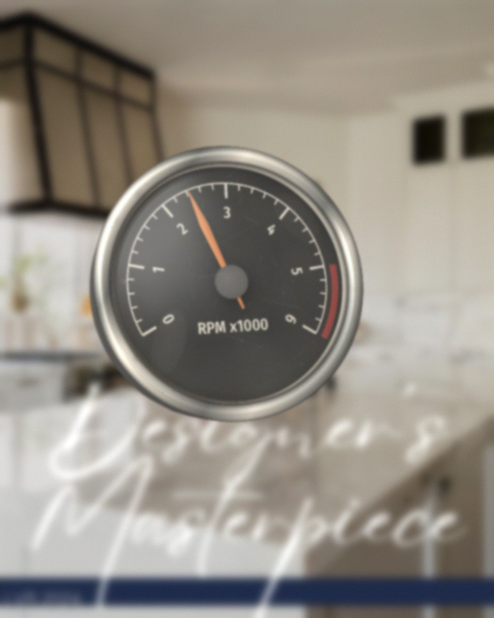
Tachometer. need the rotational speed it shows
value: 2400 rpm
